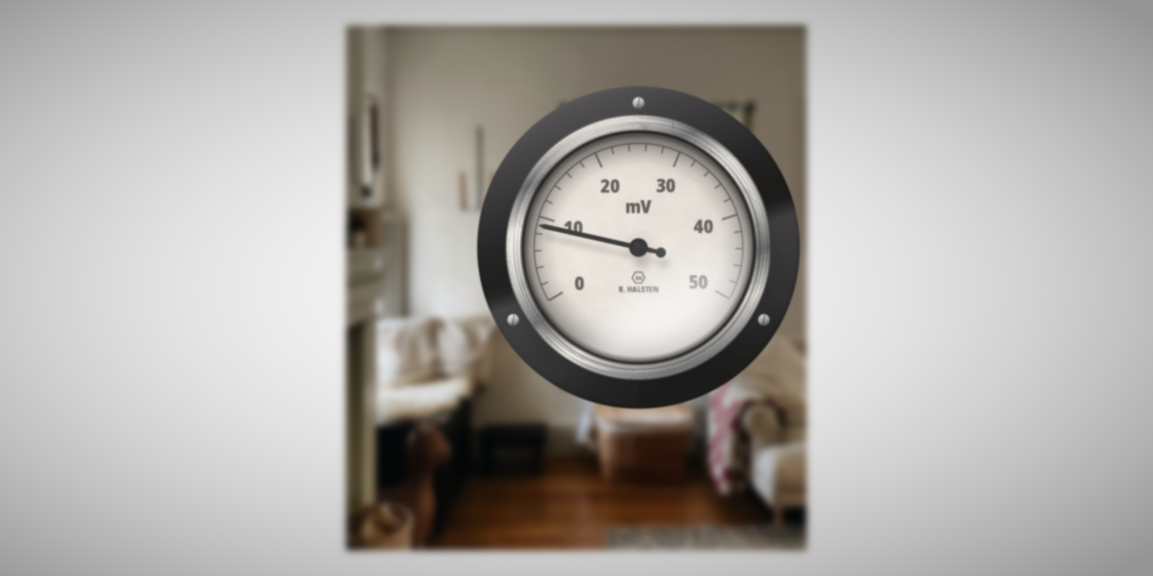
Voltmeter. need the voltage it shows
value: 9 mV
